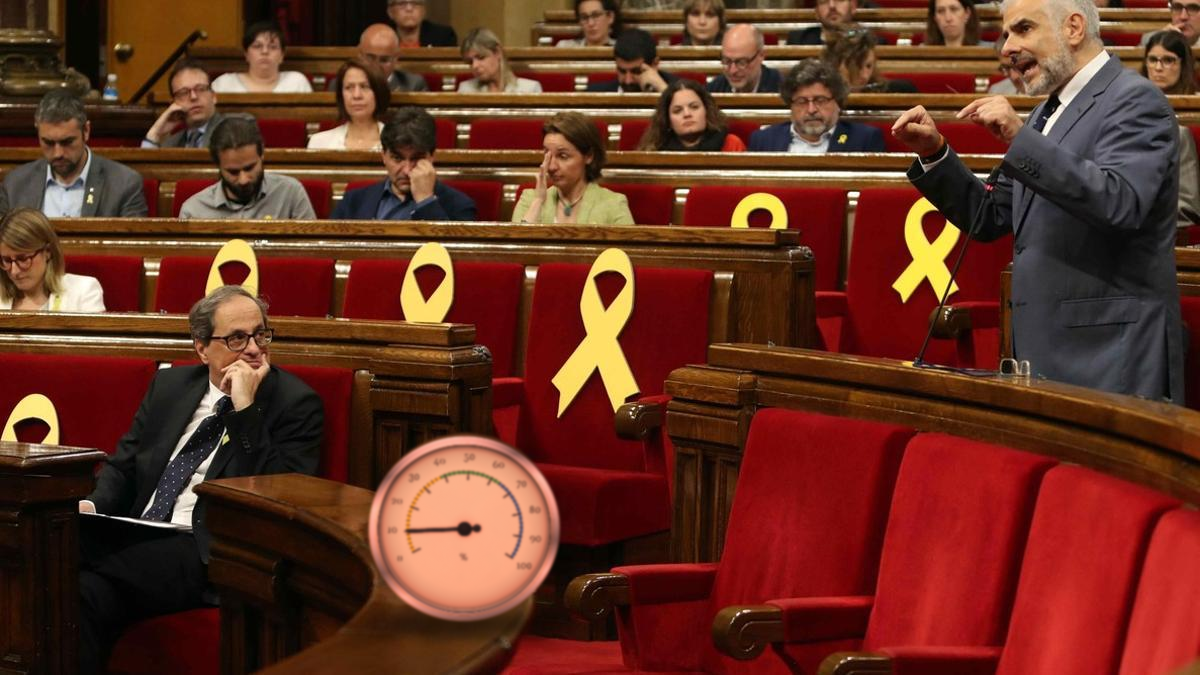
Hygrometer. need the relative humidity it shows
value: 10 %
